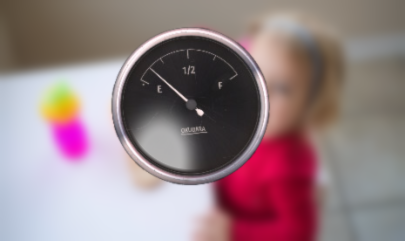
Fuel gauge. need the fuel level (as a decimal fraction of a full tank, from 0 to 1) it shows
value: 0.125
